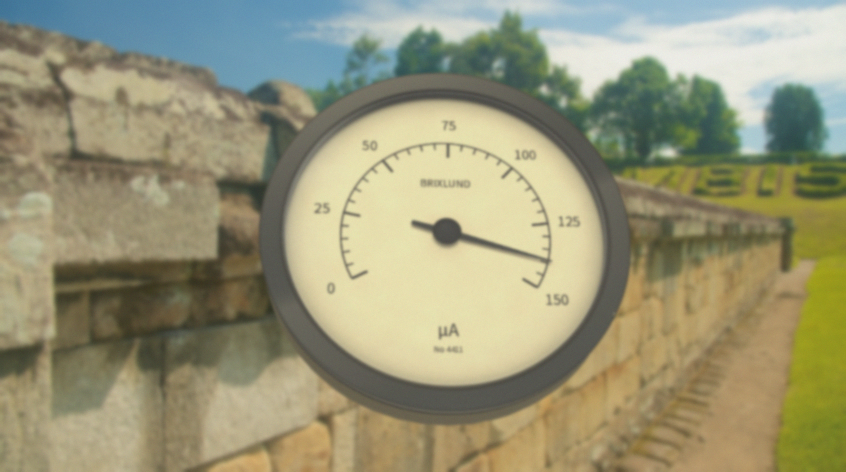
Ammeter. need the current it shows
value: 140 µA
